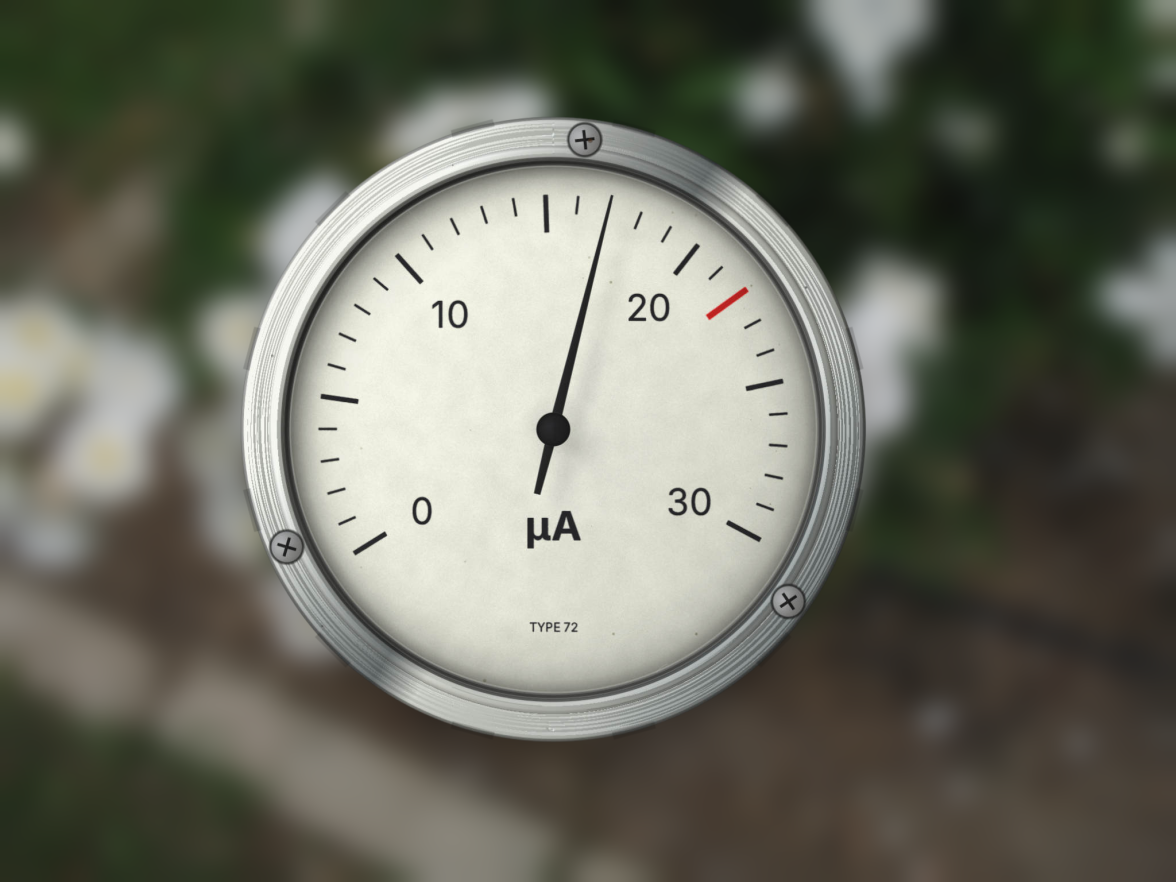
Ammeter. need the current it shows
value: 17 µA
